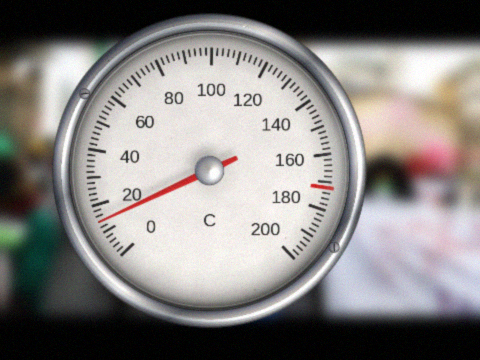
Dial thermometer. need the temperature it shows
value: 14 °C
